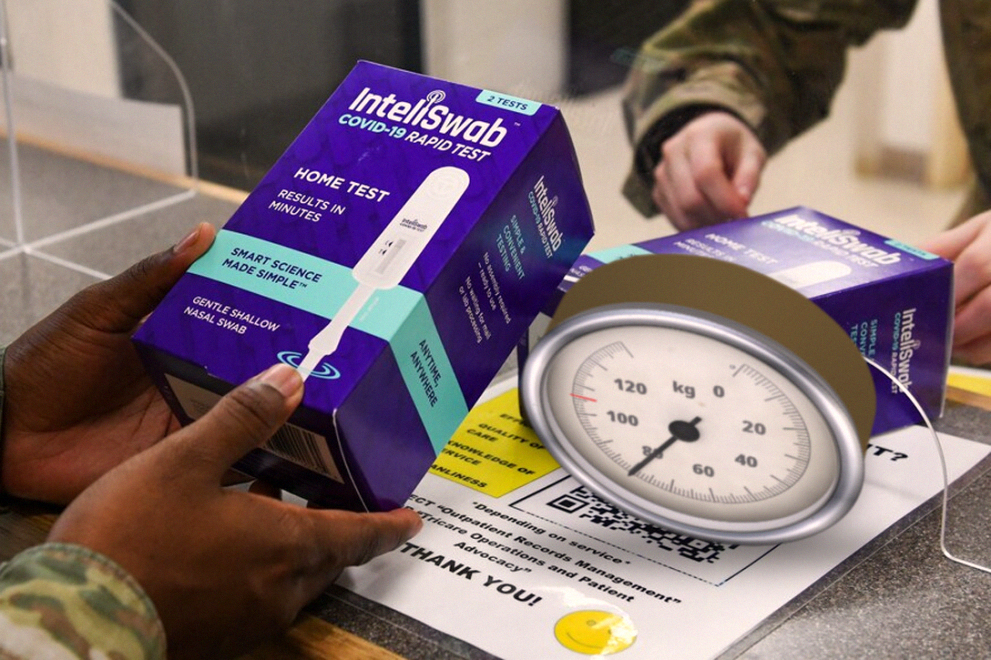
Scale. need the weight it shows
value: 80 kg
